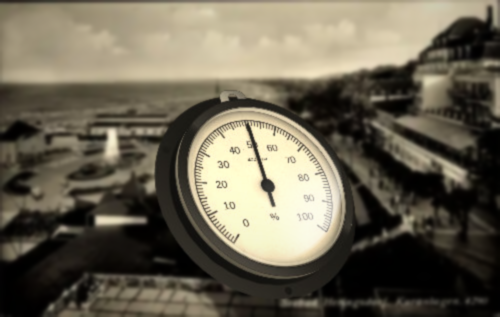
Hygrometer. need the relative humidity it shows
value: 50 %
